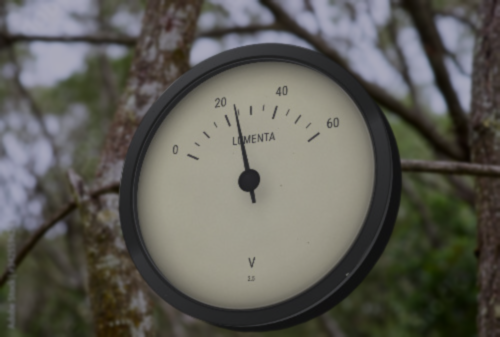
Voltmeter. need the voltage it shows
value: 25 V
